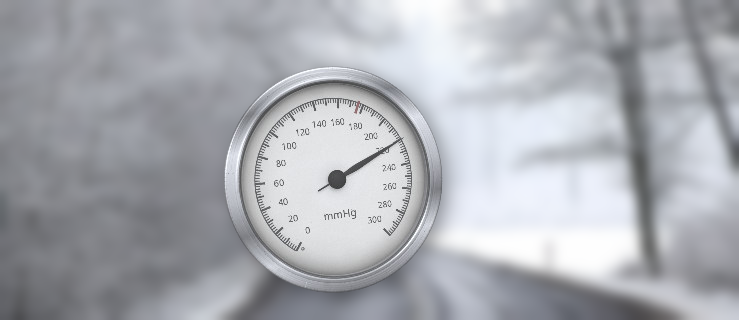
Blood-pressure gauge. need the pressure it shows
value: 220 mmHg
